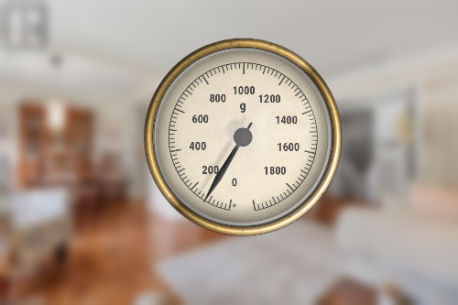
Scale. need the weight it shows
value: 120 g
